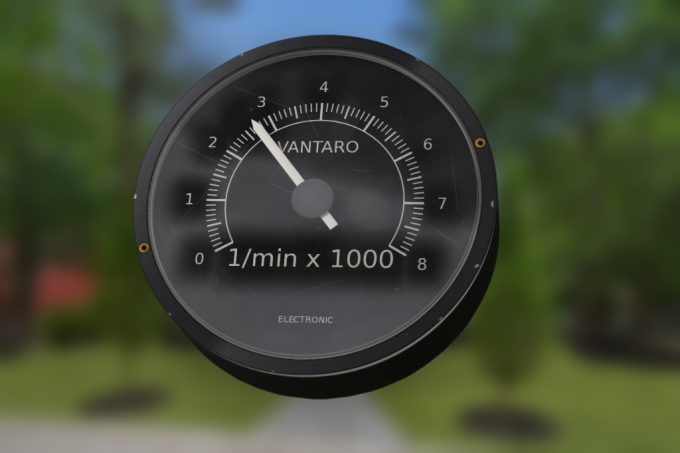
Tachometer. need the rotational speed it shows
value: 2700 rpm
